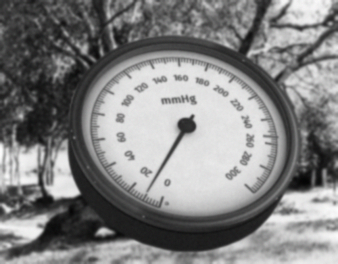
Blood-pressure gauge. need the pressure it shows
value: 10 mmHg
